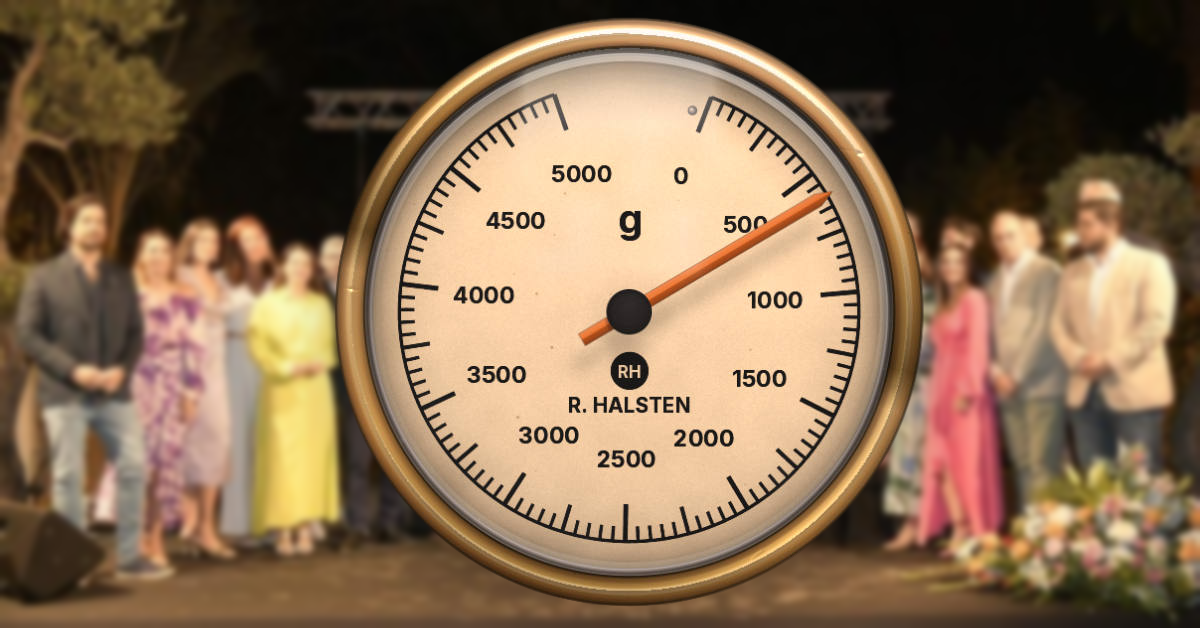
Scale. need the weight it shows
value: 600 g
